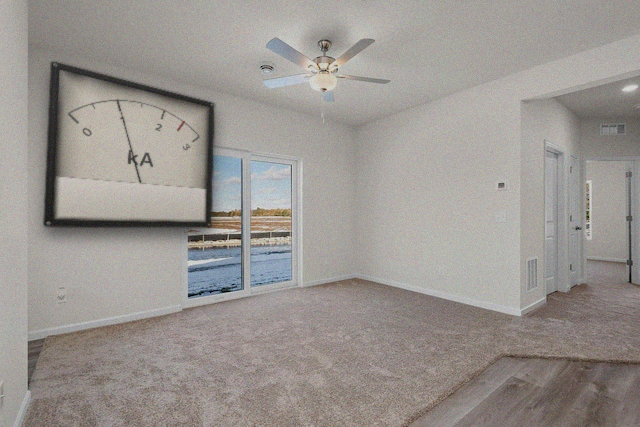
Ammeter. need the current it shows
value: 1 kA
